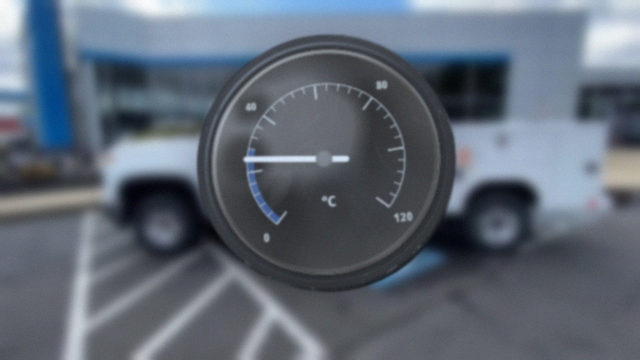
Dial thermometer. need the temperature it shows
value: 24 °C
